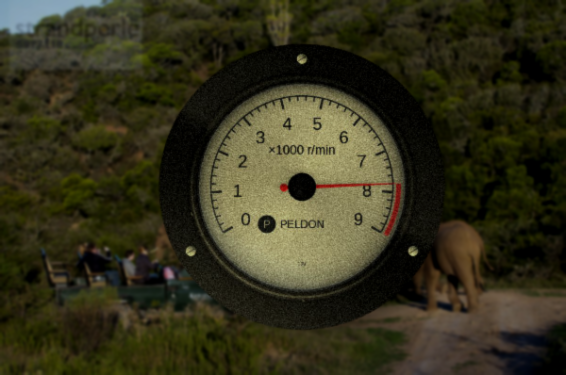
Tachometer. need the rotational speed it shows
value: 7800 rpm
